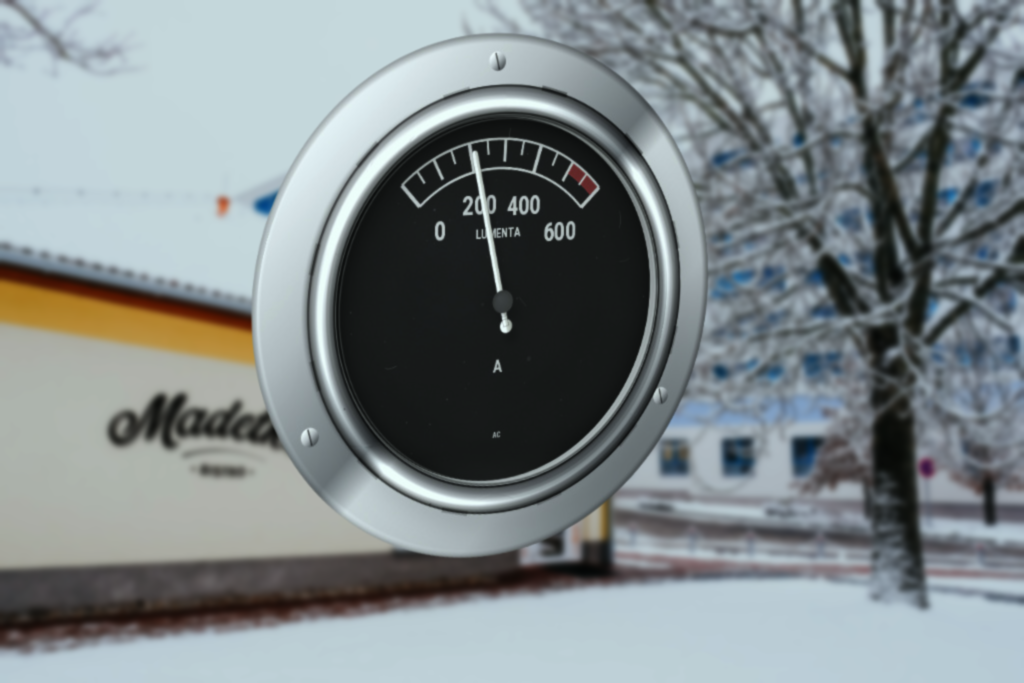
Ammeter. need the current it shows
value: 200 A
